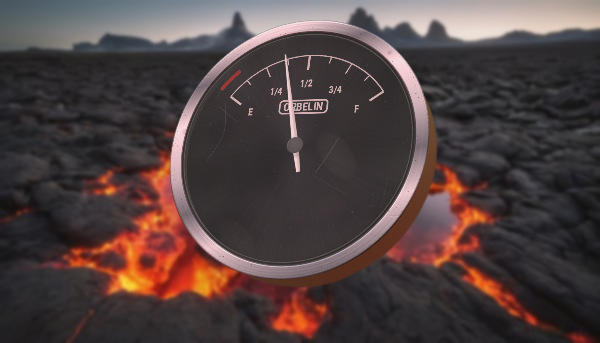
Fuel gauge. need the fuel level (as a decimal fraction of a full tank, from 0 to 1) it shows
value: 0.375
